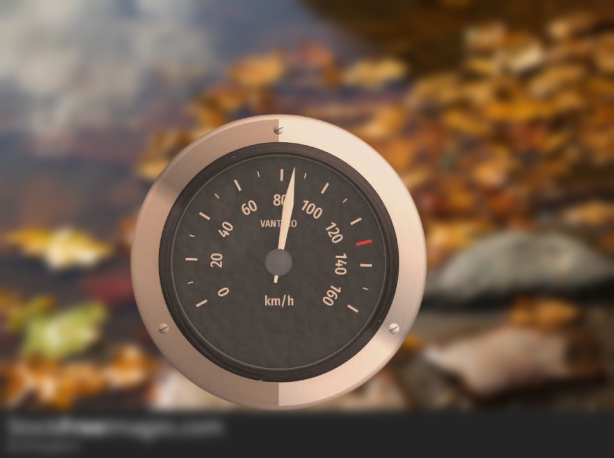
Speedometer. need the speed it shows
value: 85 km/h
